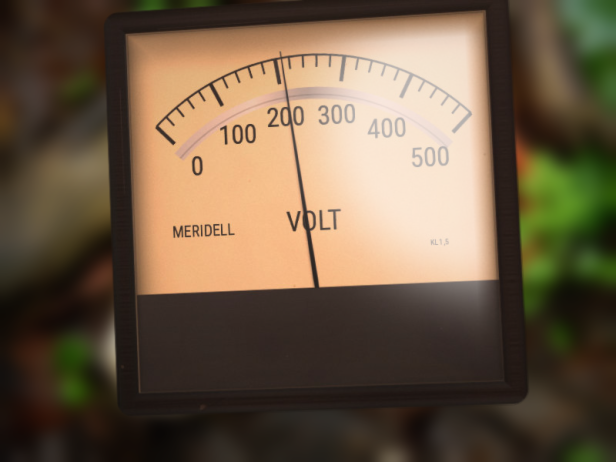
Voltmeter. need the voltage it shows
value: 210 V
